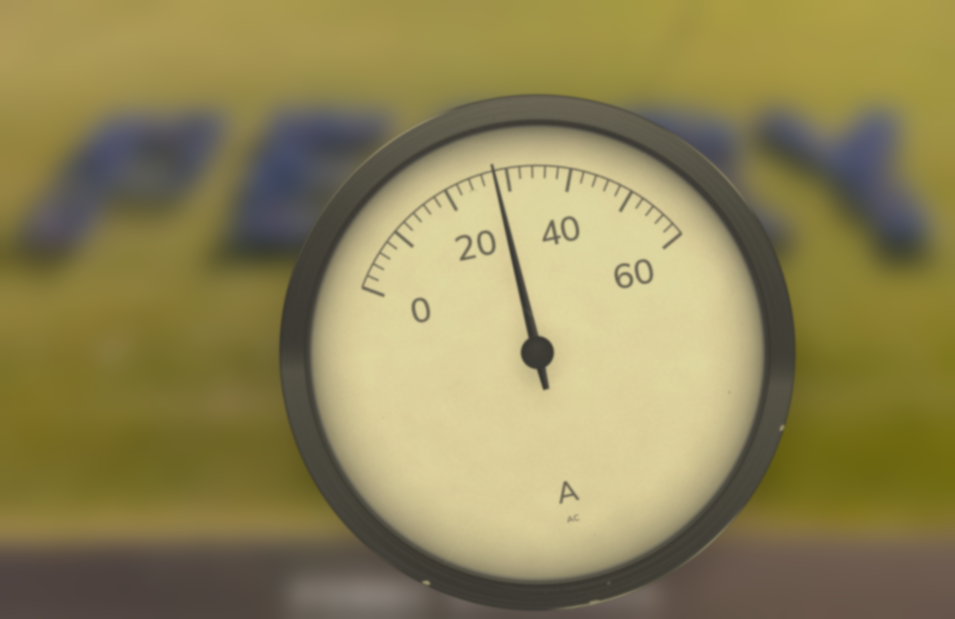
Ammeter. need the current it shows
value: 28 A
